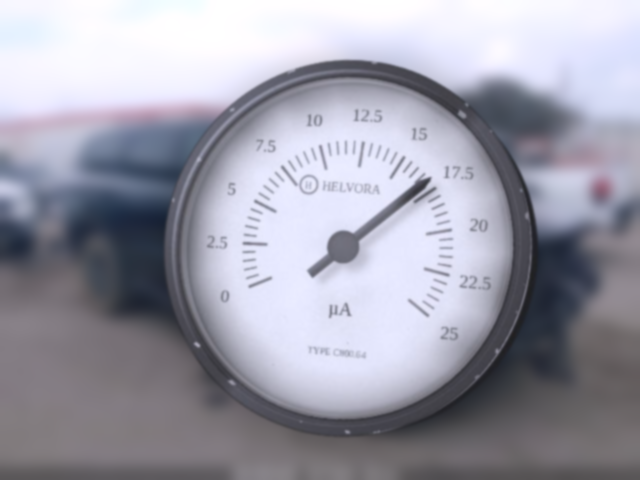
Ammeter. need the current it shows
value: 17 µA
